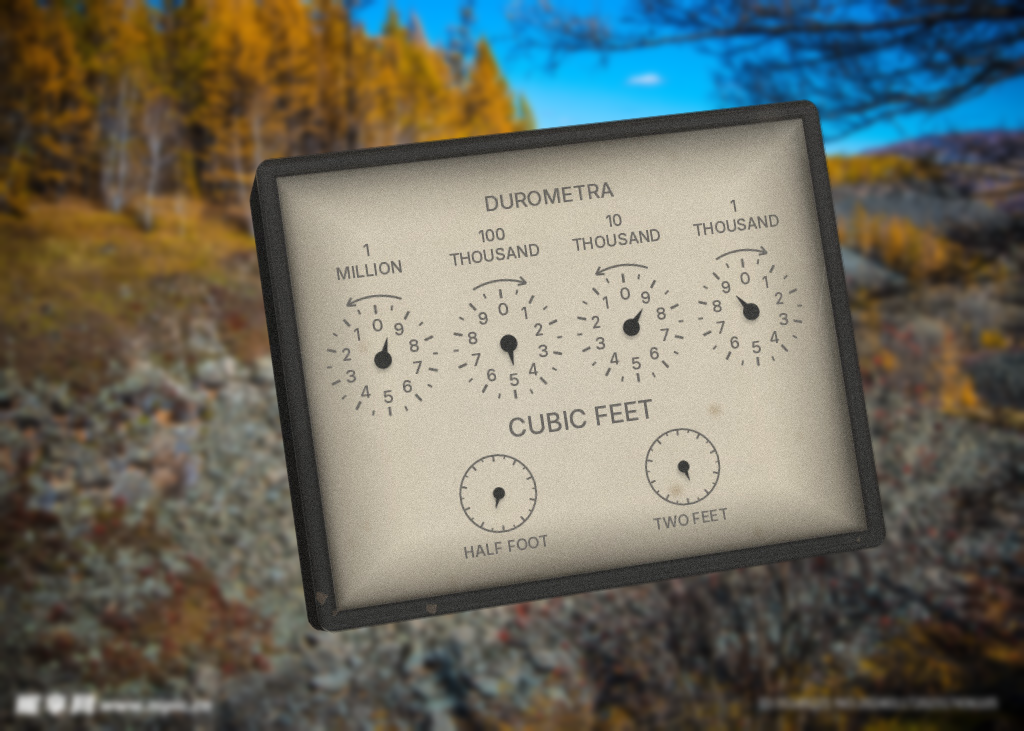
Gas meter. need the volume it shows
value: 948900 ft³
